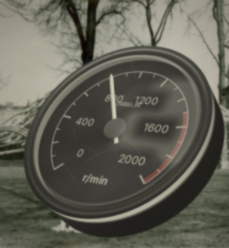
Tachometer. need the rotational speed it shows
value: 800 rpm
